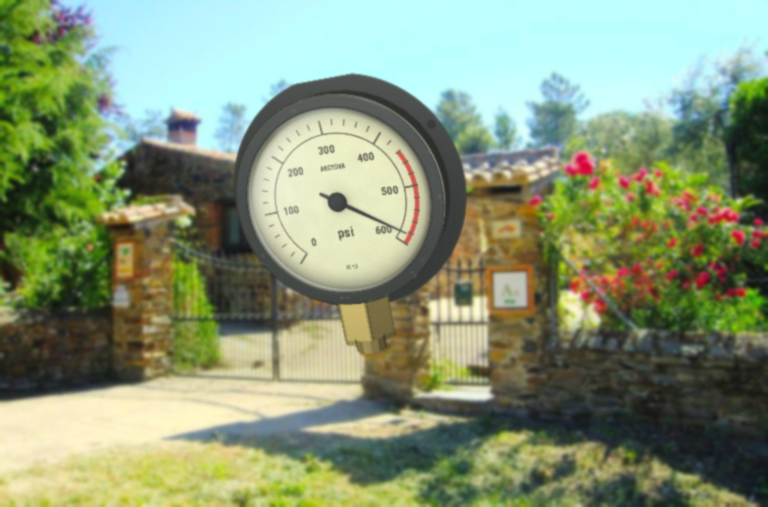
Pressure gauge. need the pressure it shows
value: 580 psi
